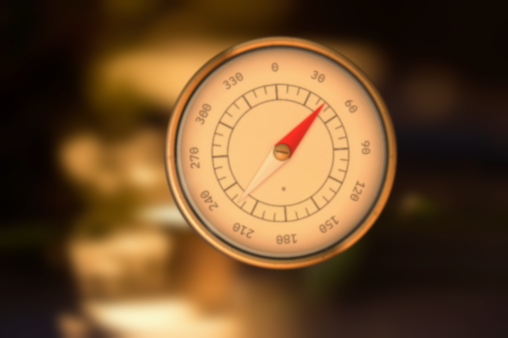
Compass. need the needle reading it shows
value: 45 °
